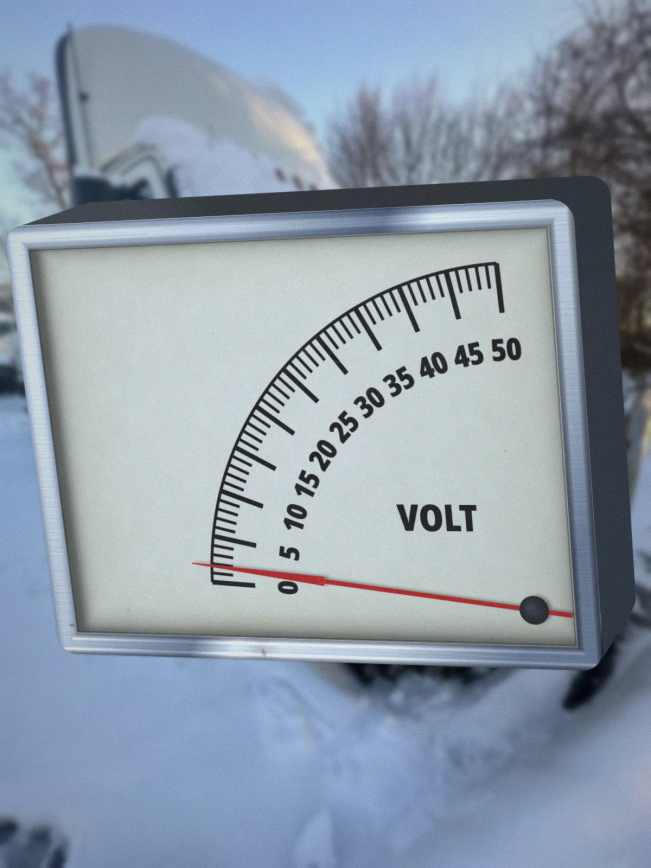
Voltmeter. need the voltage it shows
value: 2 V
